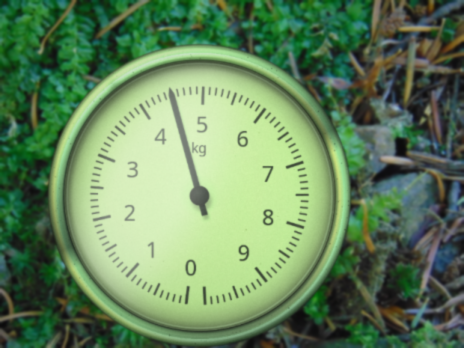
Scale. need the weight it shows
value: 4.5 kg
